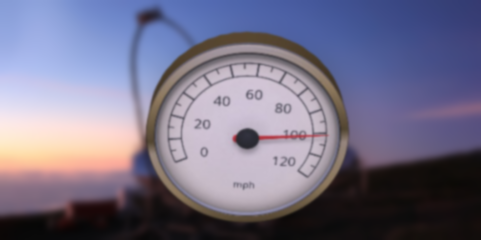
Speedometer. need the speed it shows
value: 100 mph
